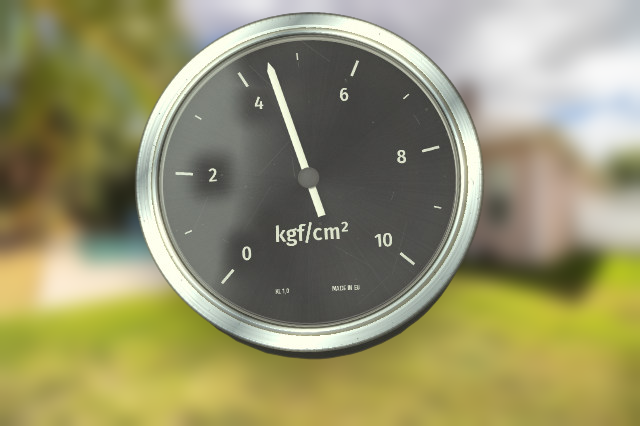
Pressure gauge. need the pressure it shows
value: 4.5 kg/cm²
